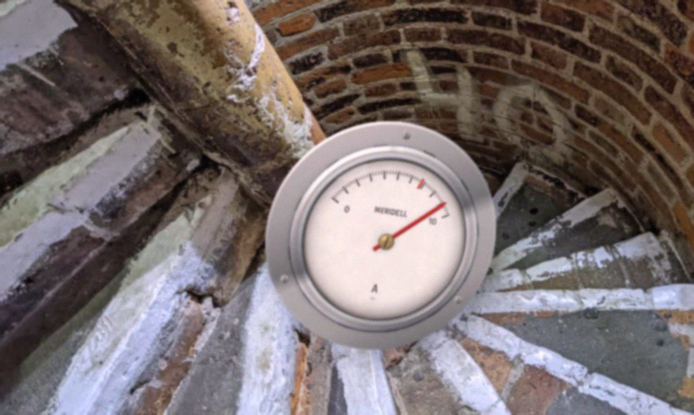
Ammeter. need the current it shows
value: 9 A
